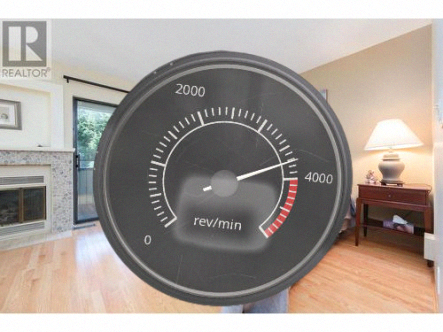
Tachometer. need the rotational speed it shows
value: 3700 rpm
